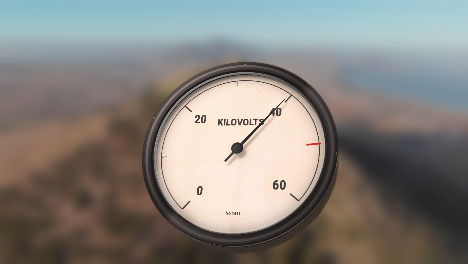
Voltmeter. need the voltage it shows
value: 40 kV
